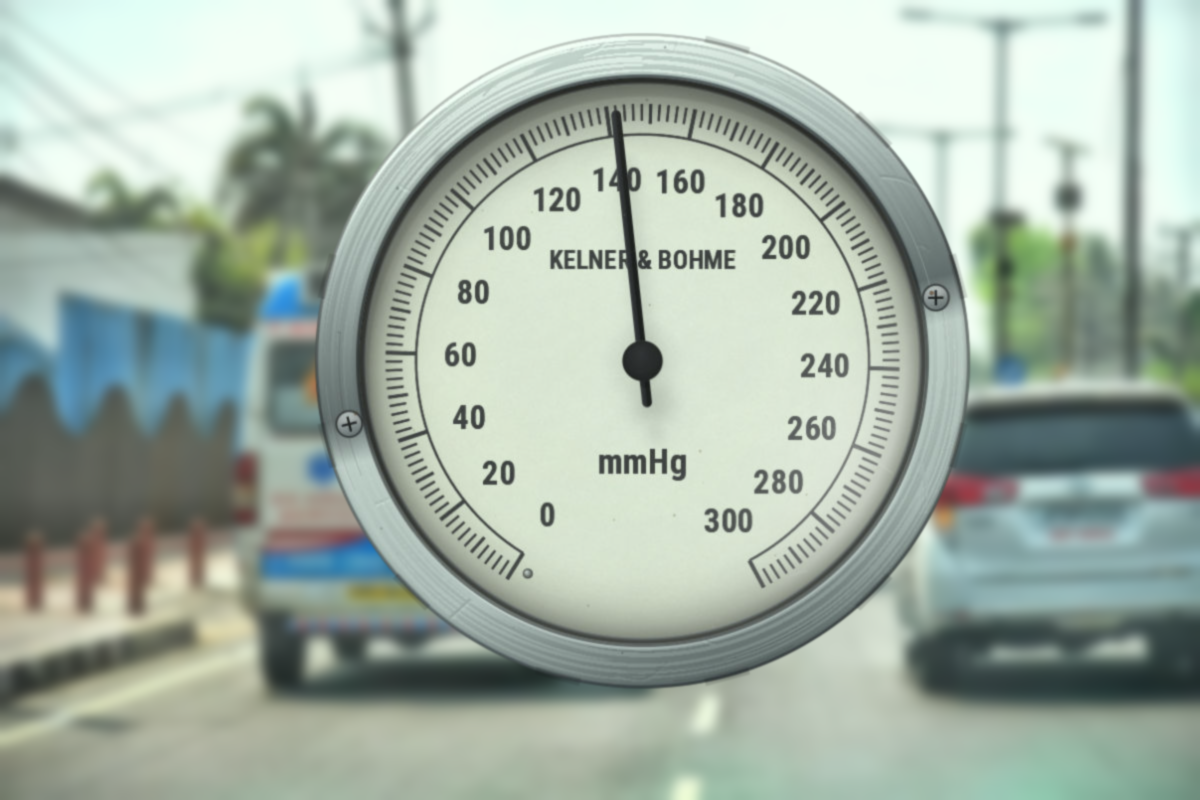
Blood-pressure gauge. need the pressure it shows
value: 142 mmHg
